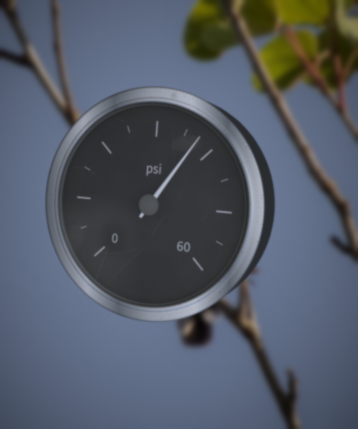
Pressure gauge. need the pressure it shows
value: 37.5 psi
